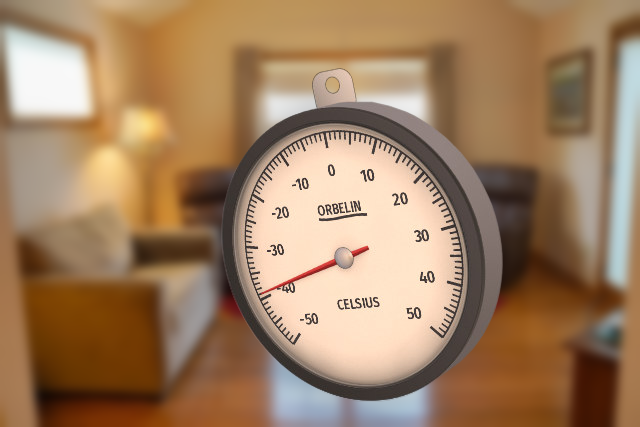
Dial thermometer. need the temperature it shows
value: -39 °C
